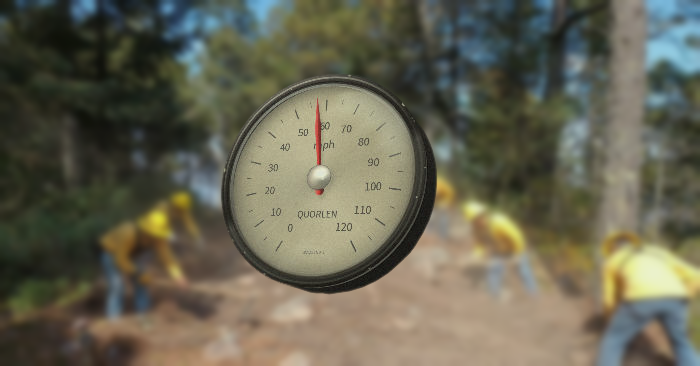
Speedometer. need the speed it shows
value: 57.5 mph
